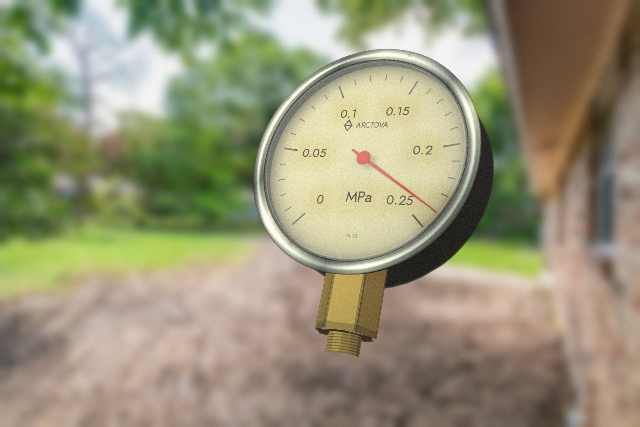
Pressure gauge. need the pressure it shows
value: 0.24 MPa
